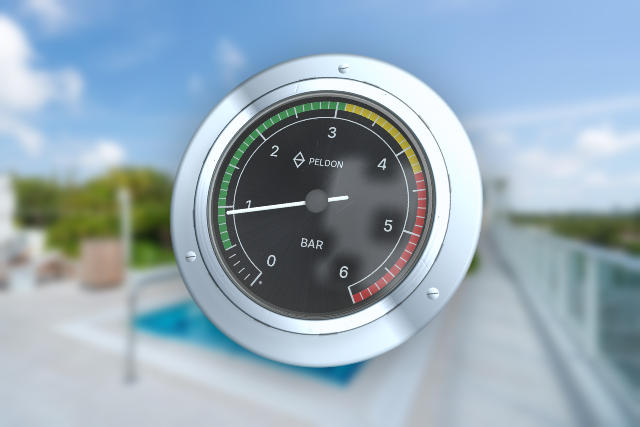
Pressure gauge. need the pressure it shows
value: 0.9 bar
